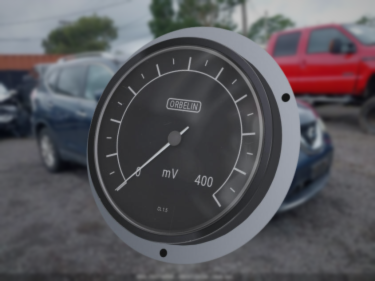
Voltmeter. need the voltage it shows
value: 0 mV
